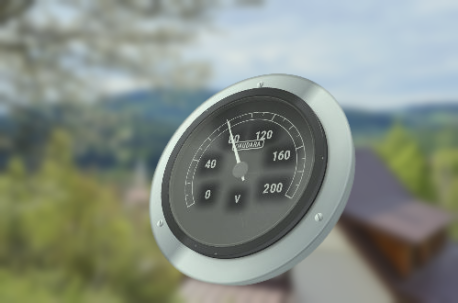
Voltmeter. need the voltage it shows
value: 80 V
